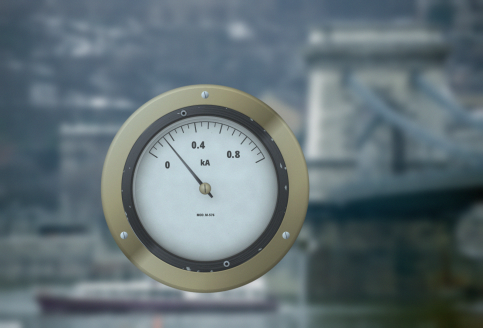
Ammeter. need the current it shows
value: 0.15 kA
